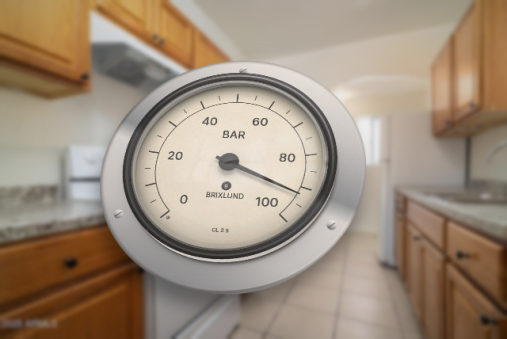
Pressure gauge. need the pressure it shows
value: 92.5 bar
